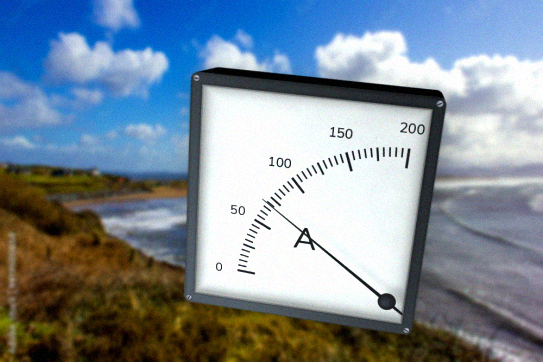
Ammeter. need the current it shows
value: 70 A
